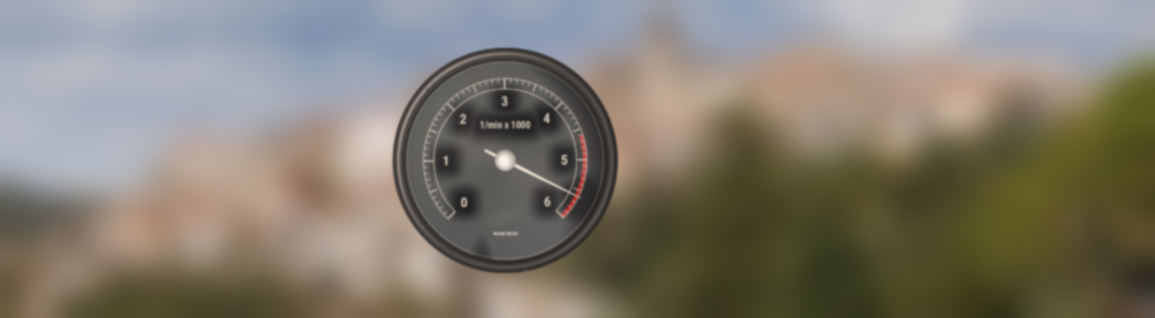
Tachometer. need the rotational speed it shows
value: 5600 rpm
